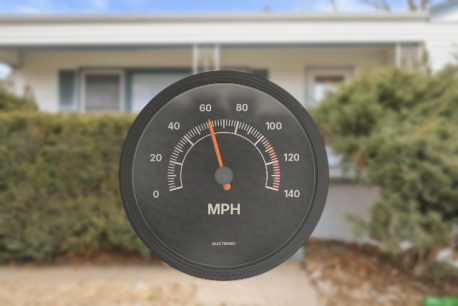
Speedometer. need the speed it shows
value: 60 mph
